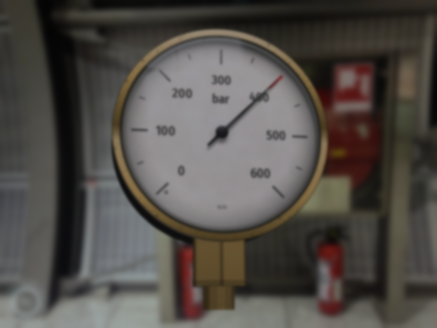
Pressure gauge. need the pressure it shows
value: 400 bar
